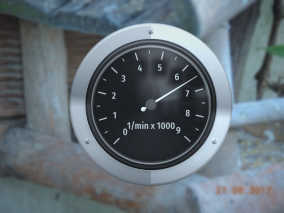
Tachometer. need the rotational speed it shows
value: 6500 rpm
